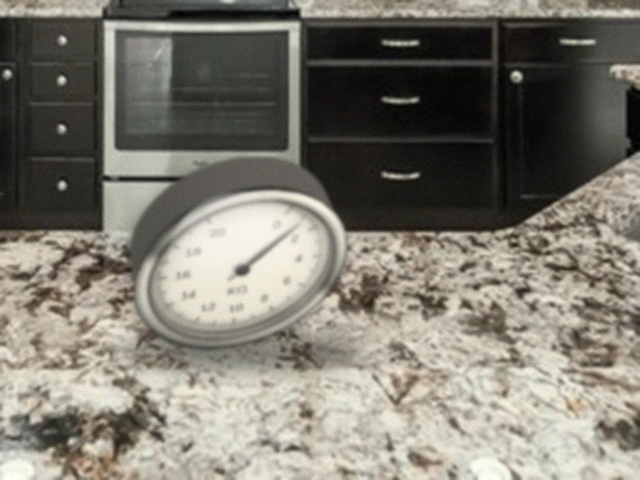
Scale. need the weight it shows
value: 1 kg
